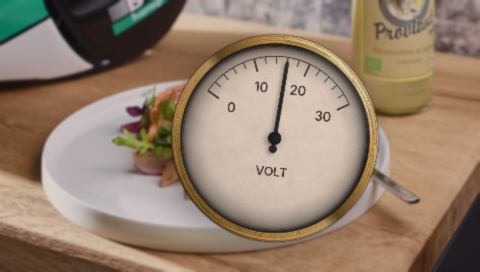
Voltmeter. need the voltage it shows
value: 16 V
